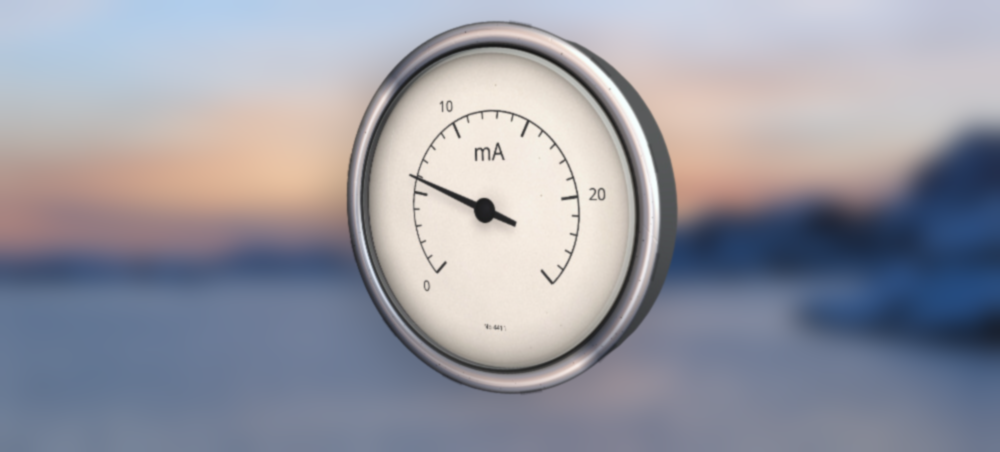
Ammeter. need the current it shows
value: 6 mA
